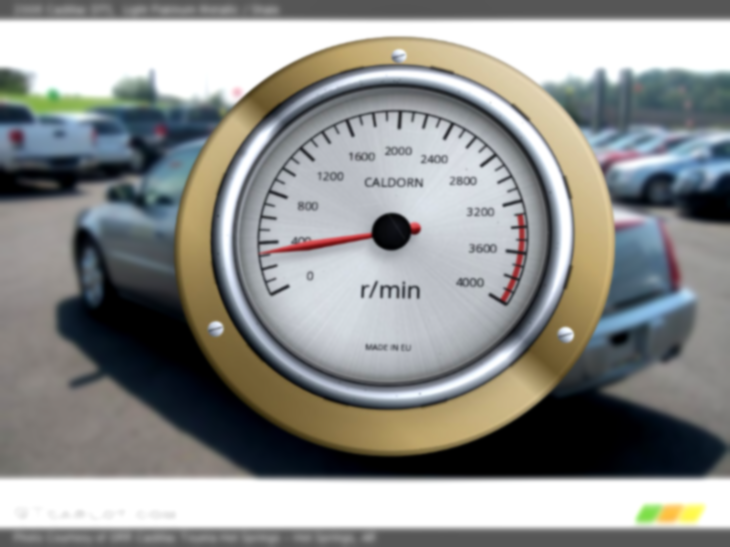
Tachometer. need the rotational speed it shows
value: 300 rpm
